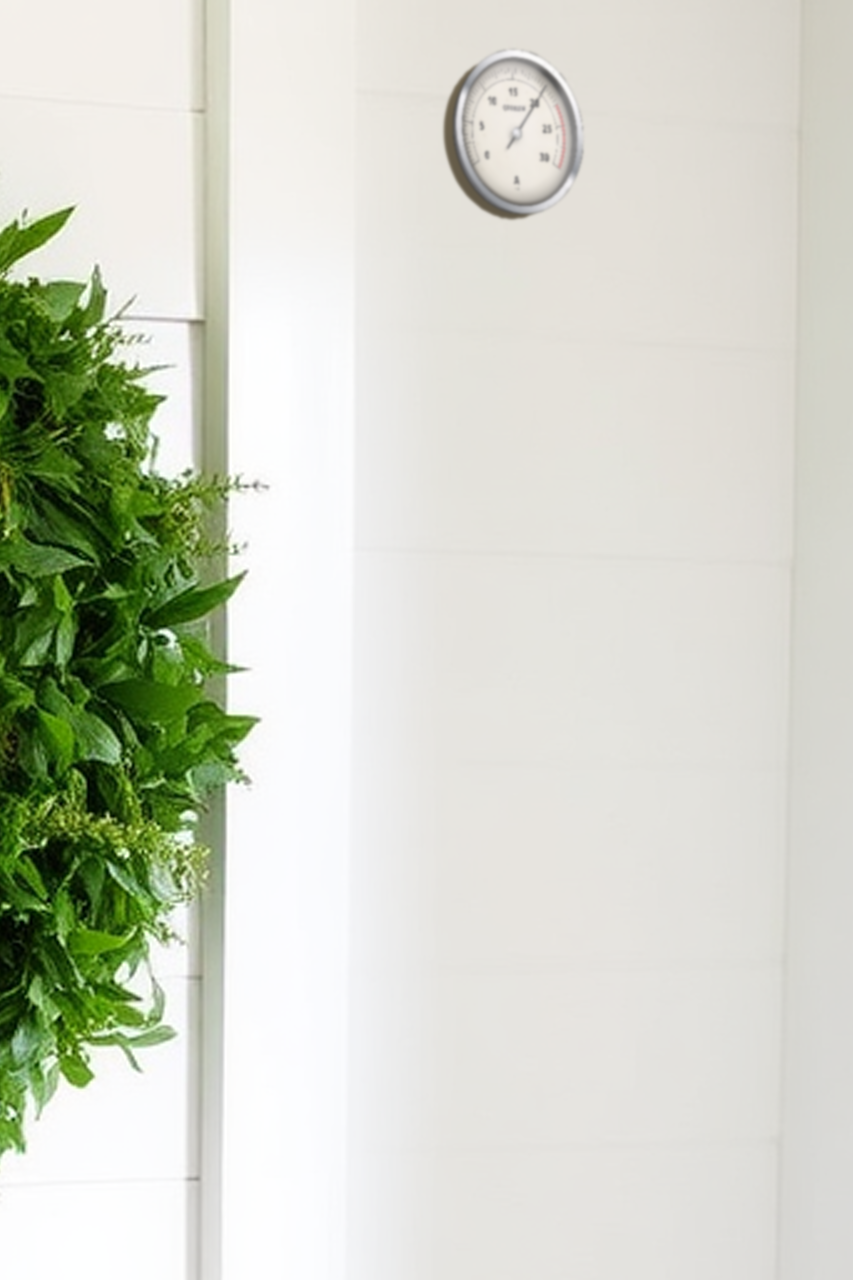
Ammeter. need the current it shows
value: 20 A
